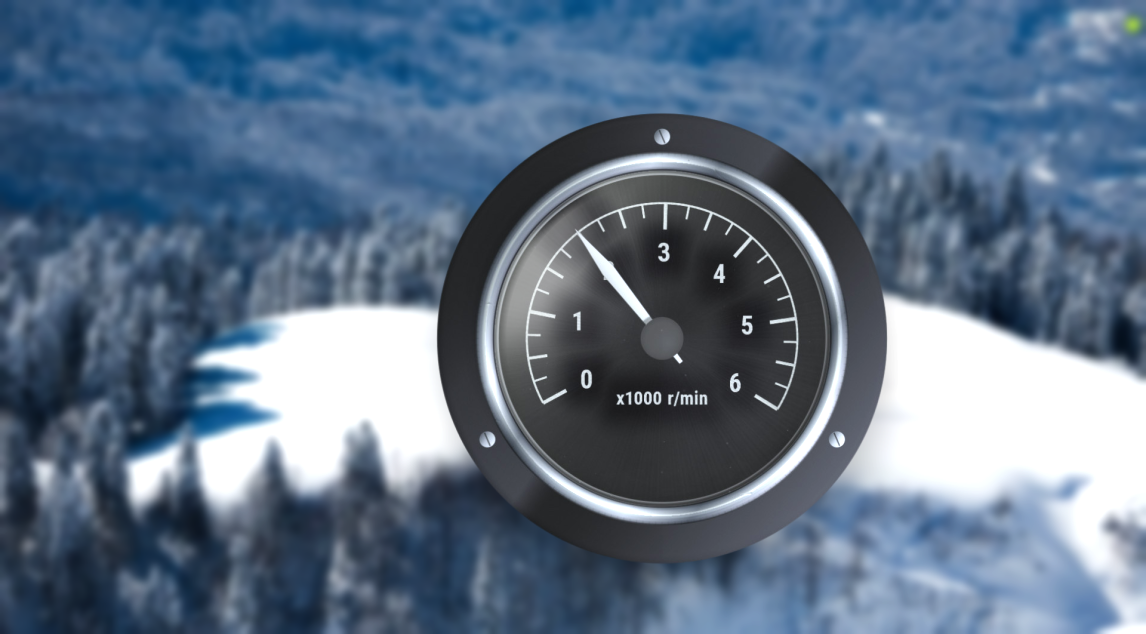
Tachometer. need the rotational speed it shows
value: 2000 rpm
